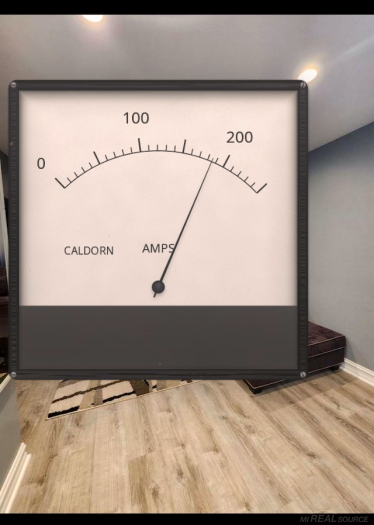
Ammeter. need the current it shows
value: 185 A
